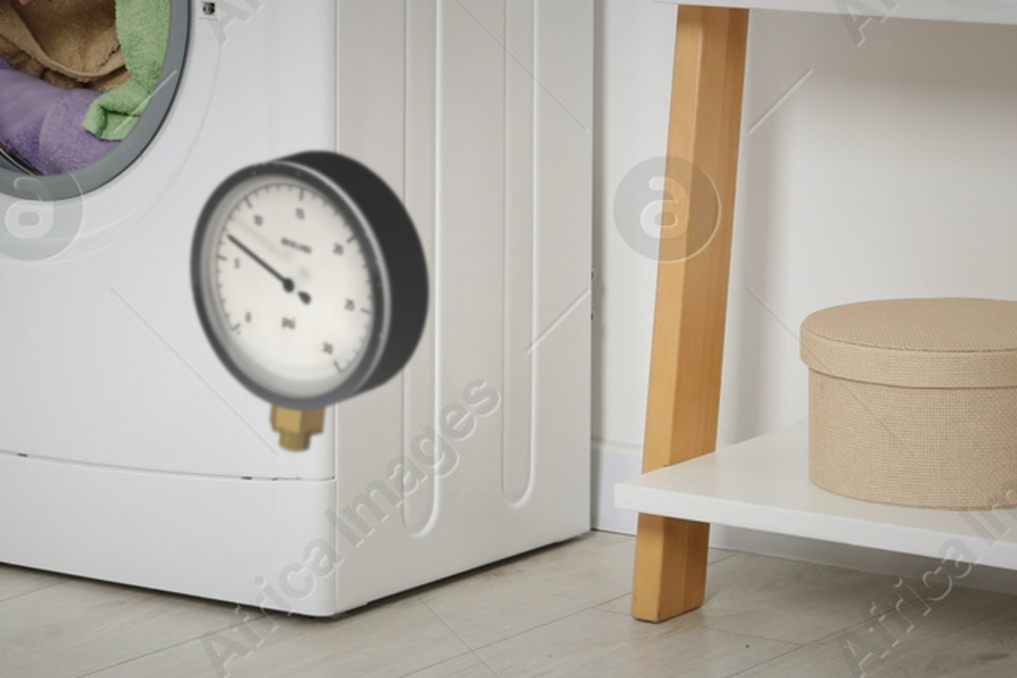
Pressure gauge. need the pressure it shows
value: 7 psi
